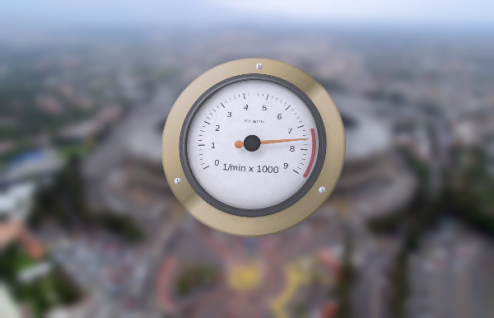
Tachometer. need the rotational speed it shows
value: 7600 rpm
